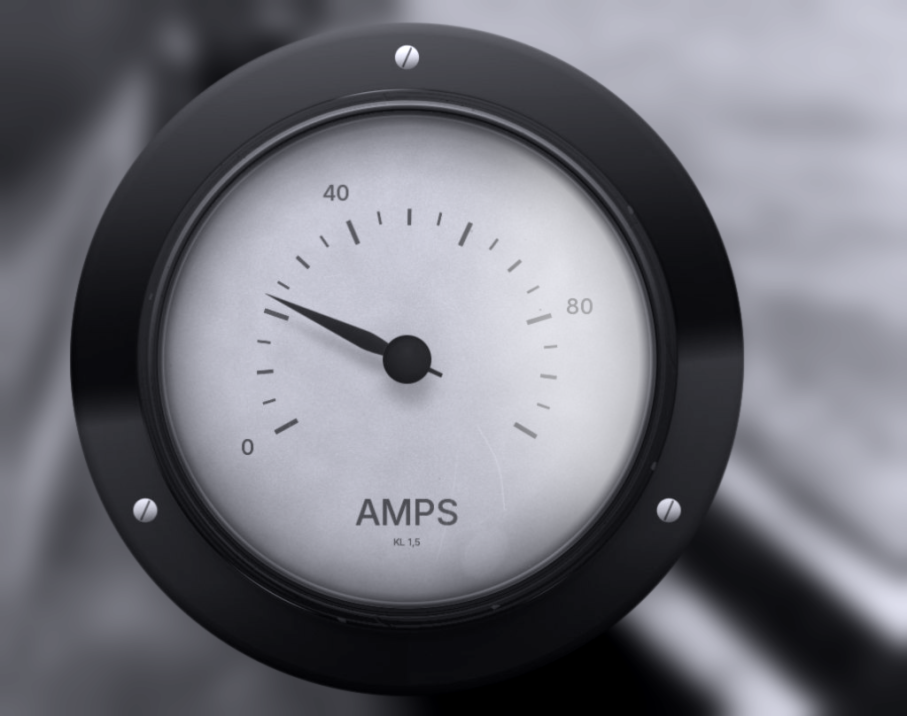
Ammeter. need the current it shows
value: 22.5 A
